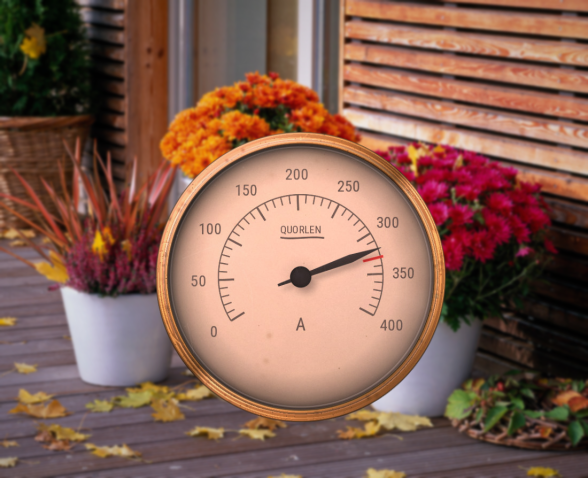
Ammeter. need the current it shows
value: 320 A
